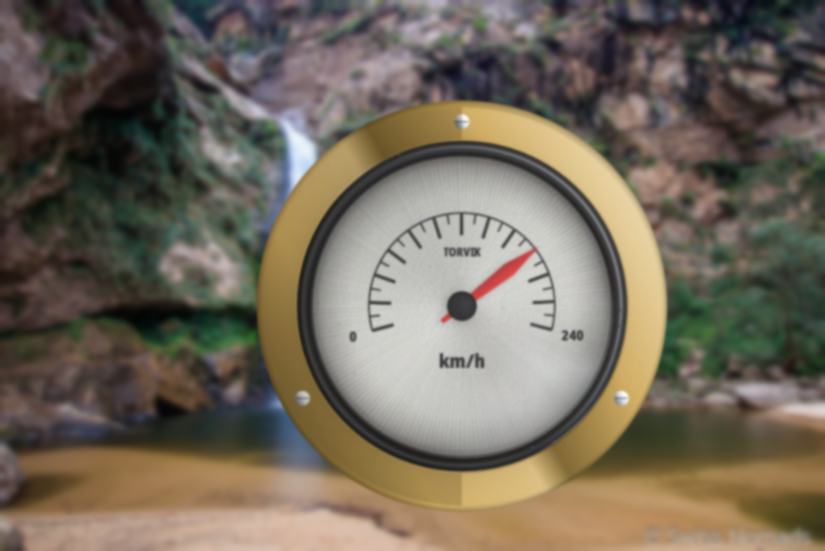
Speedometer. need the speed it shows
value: 180 km/h
